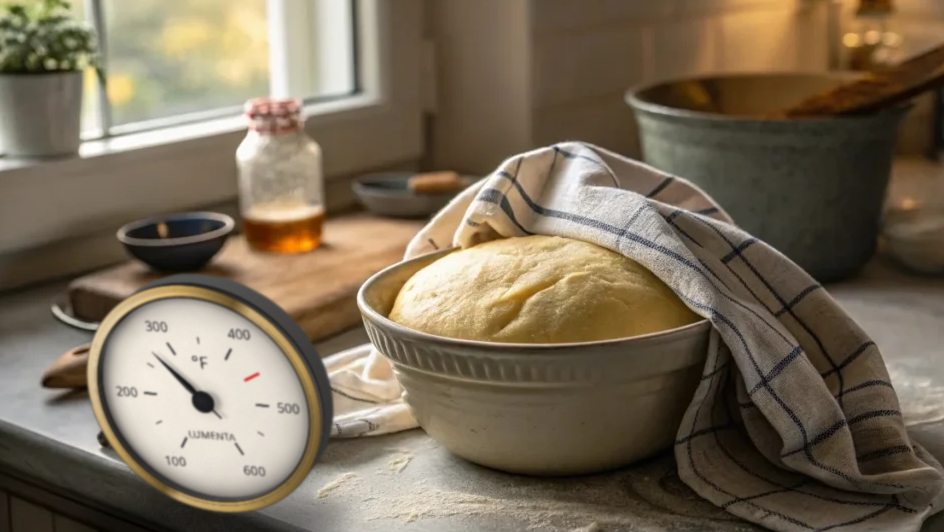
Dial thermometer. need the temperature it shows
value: 275 °F
